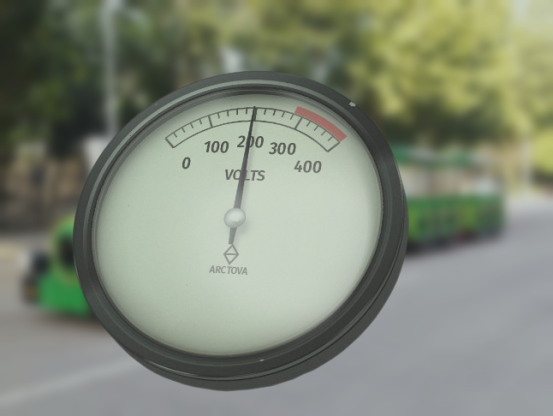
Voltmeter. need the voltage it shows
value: 200 V
